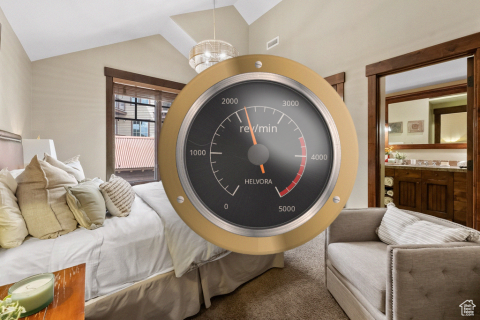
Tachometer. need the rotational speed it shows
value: 2200 rpm
